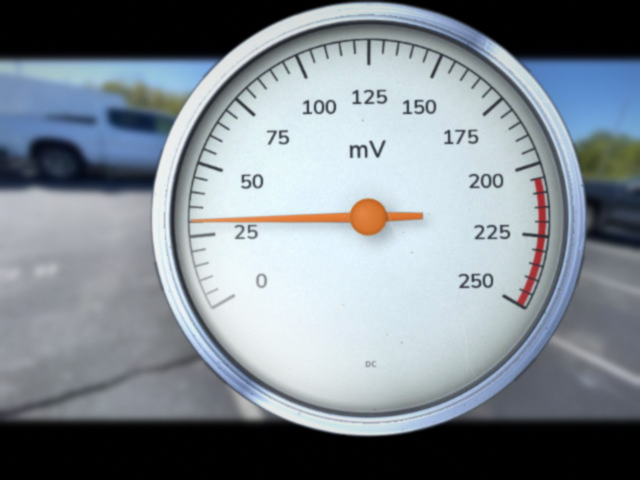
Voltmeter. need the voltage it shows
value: 30 mV
